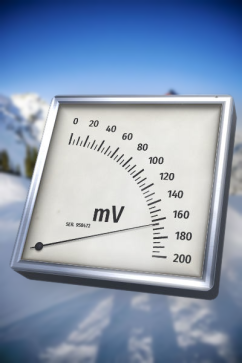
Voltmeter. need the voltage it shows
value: 165 mV
